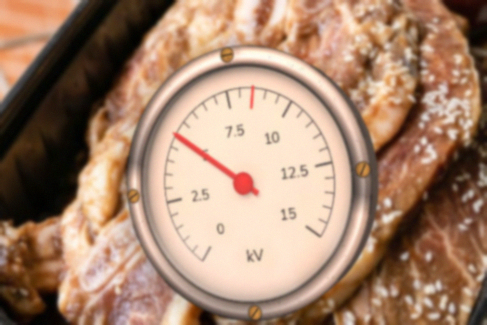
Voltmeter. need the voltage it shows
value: 5 kV
